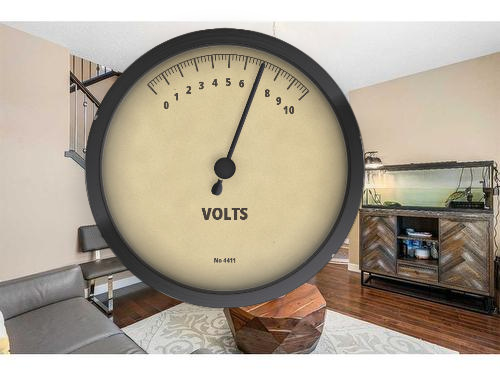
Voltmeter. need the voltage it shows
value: 7 V
